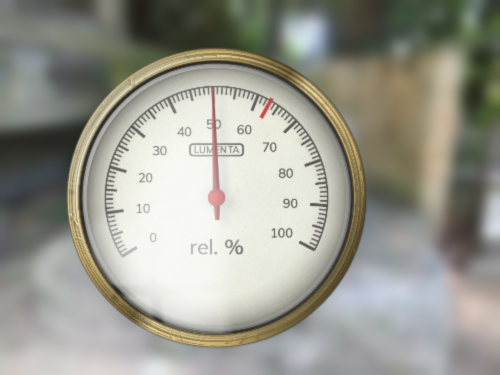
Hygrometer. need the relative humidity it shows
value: 50 %
